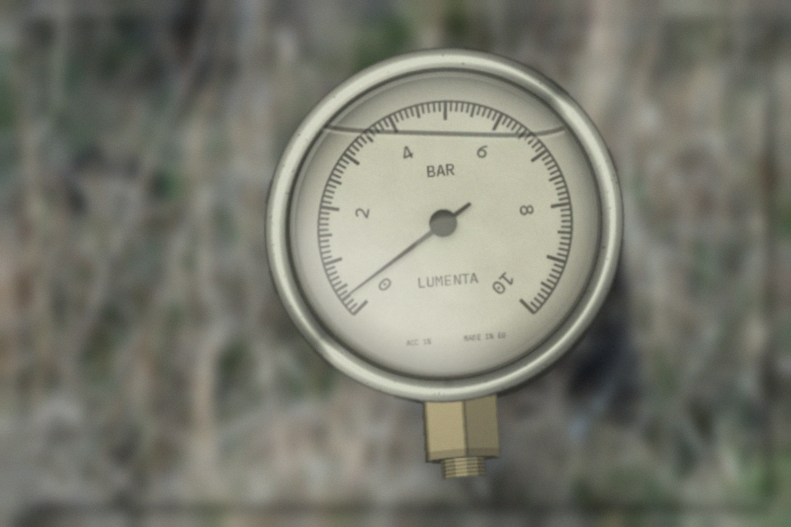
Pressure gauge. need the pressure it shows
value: 0.3 bar
